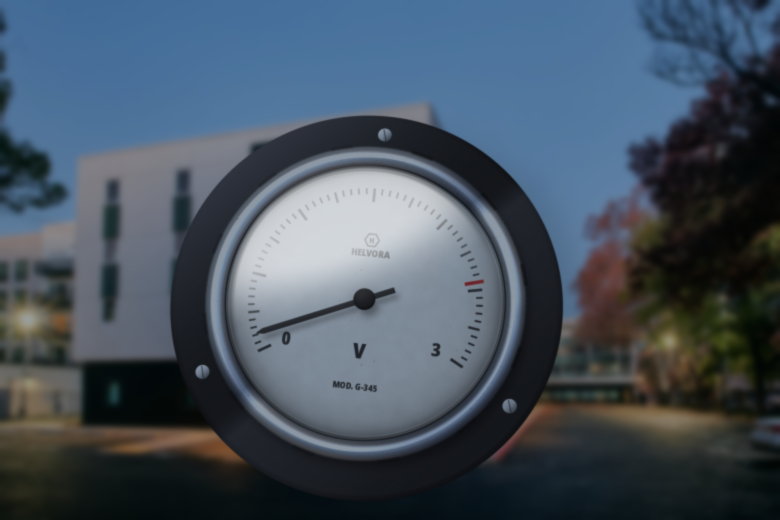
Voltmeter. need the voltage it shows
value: 0.1 V
